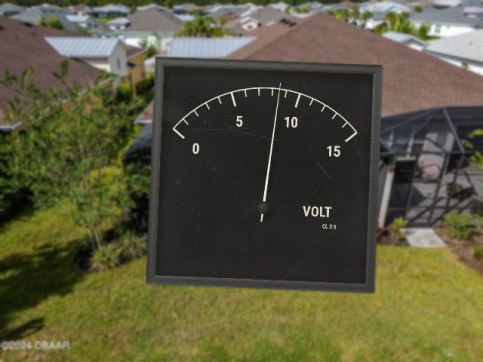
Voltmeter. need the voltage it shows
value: 8.5 V
